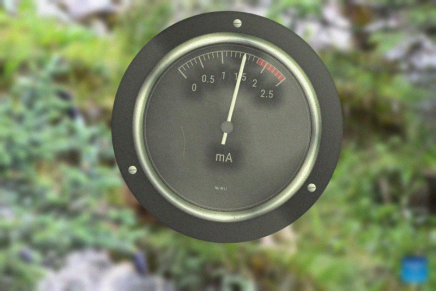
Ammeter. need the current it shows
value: 1.5 mA
